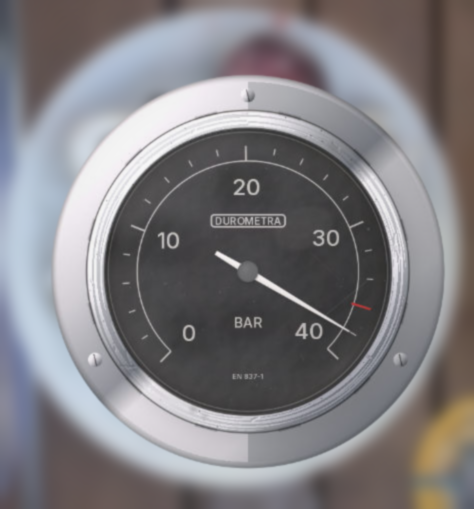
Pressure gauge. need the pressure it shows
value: 38 bar
